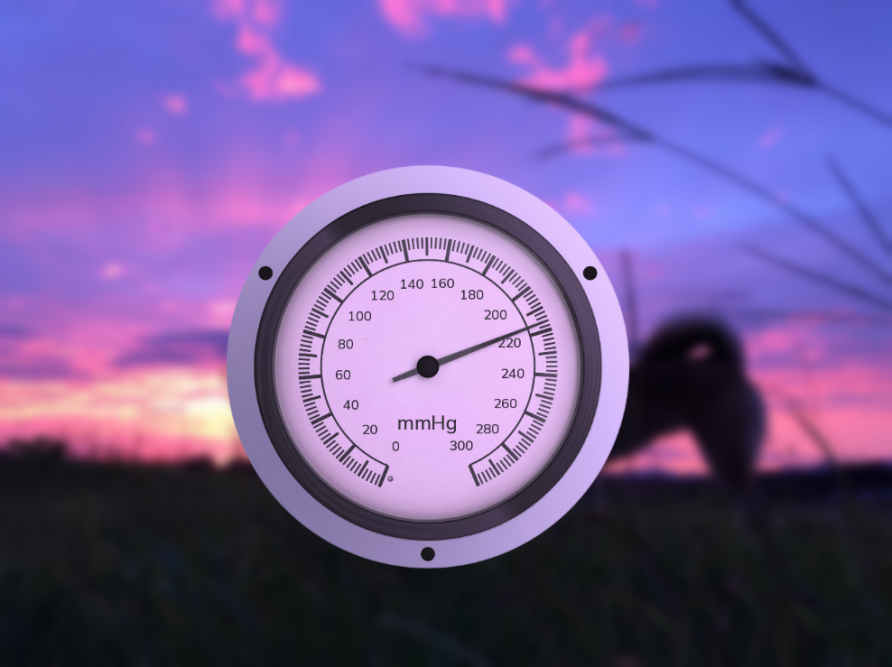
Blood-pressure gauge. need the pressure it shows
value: 216 mmHg
